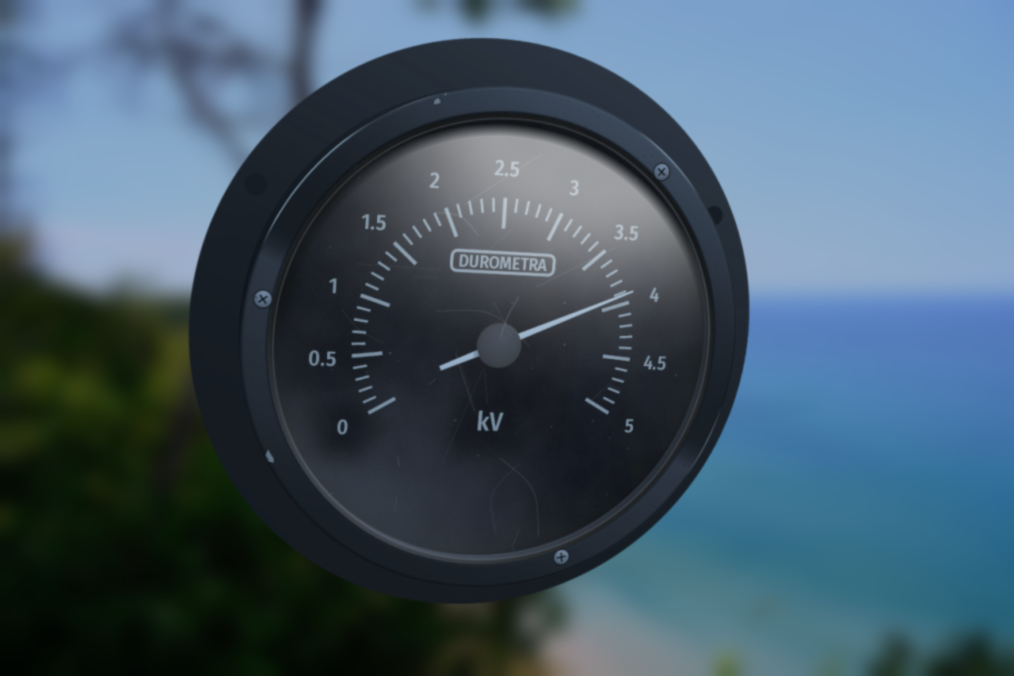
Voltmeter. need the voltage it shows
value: 3.9 kV
